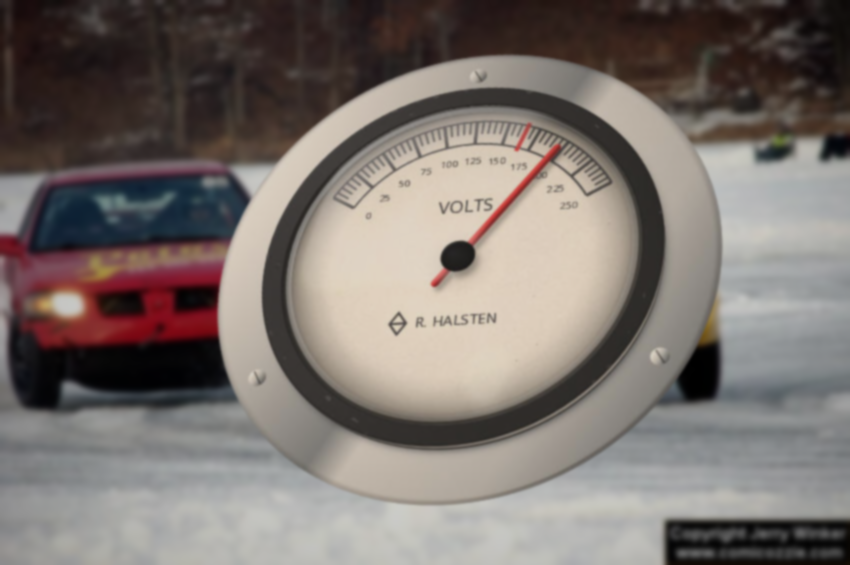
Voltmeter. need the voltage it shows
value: 200 V
